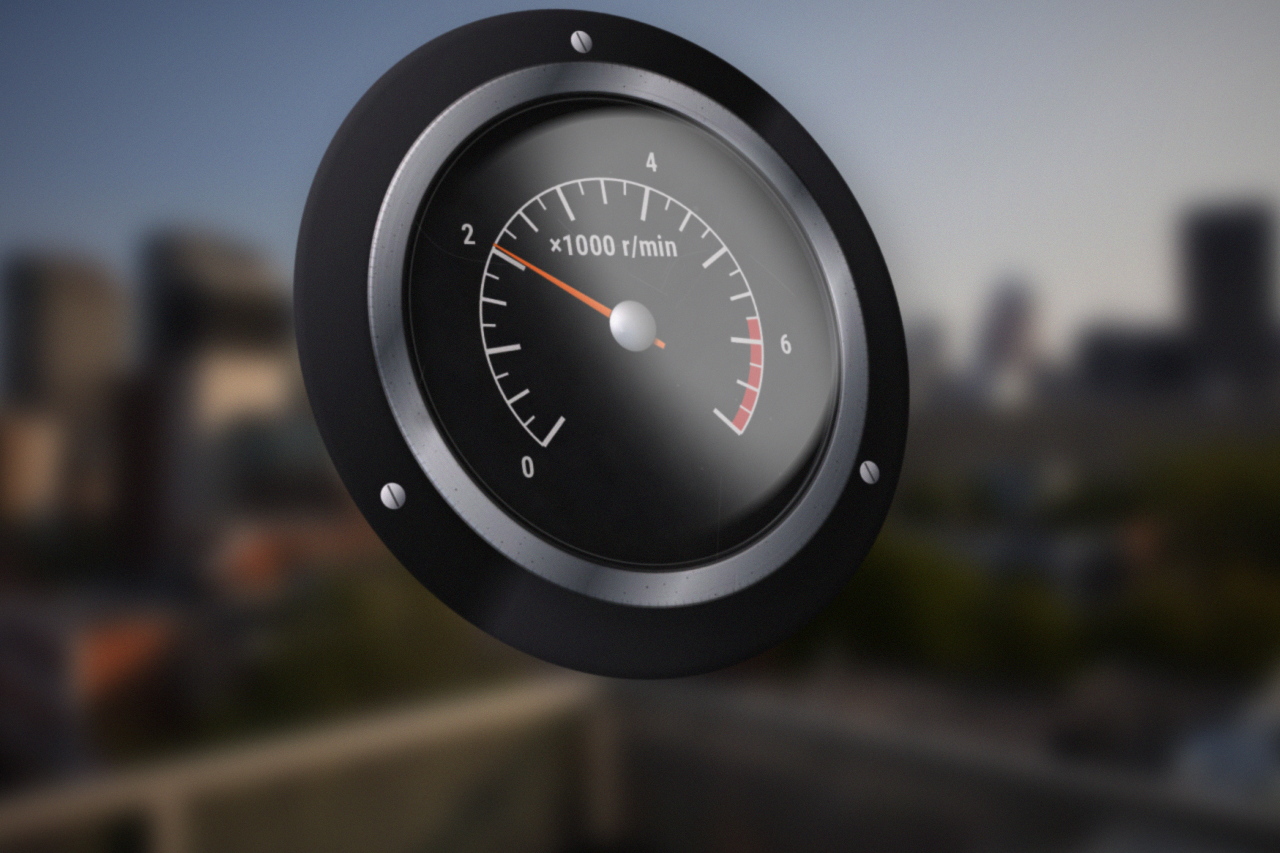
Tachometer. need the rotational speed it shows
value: 2000 rpm
